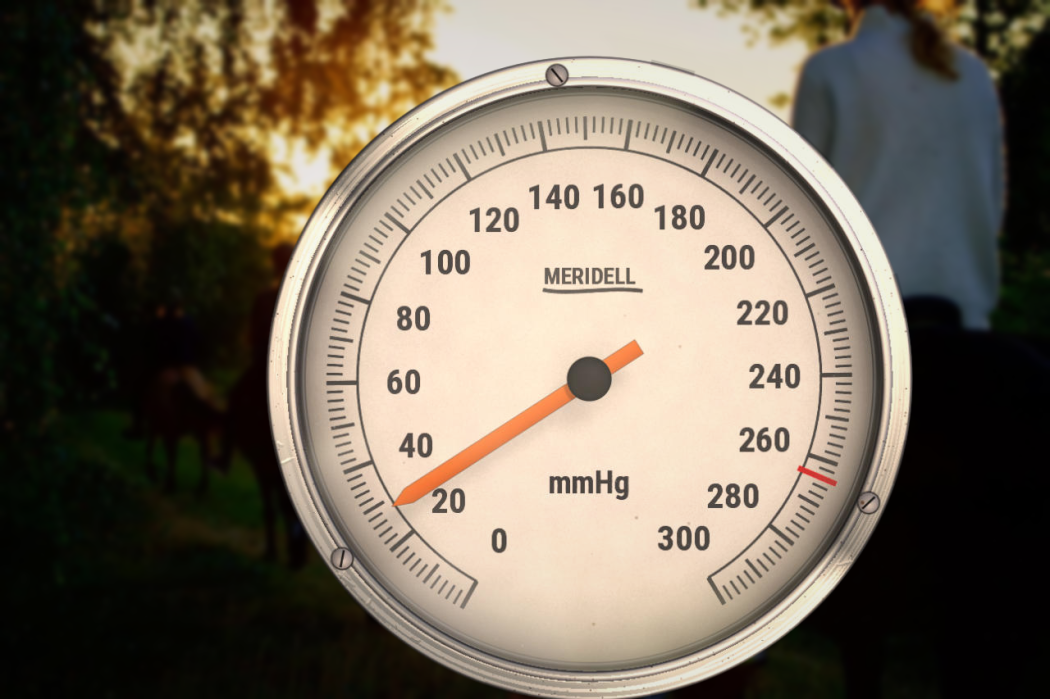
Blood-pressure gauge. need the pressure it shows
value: 28 mmHg
